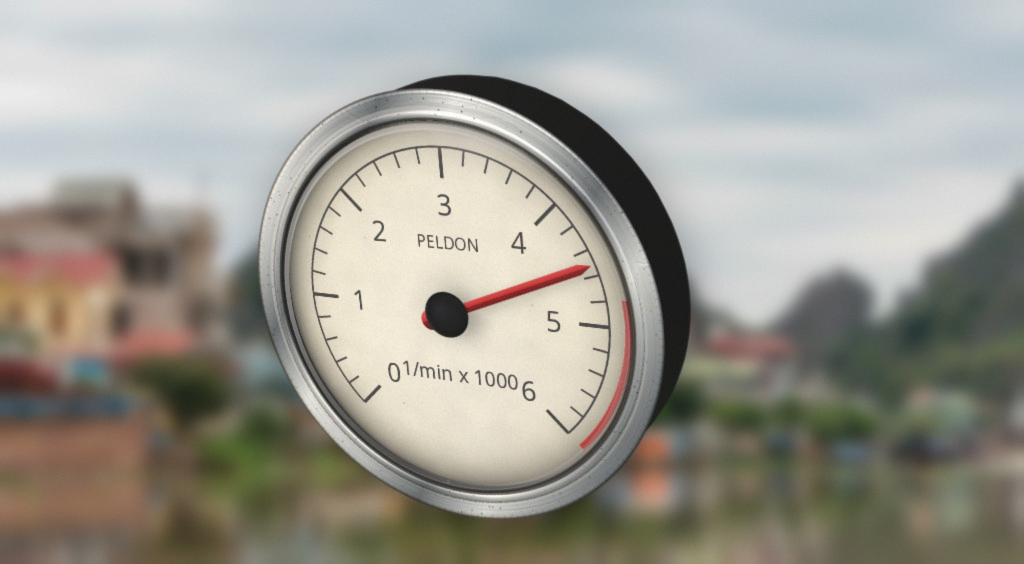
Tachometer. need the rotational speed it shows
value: 4500 rpm
